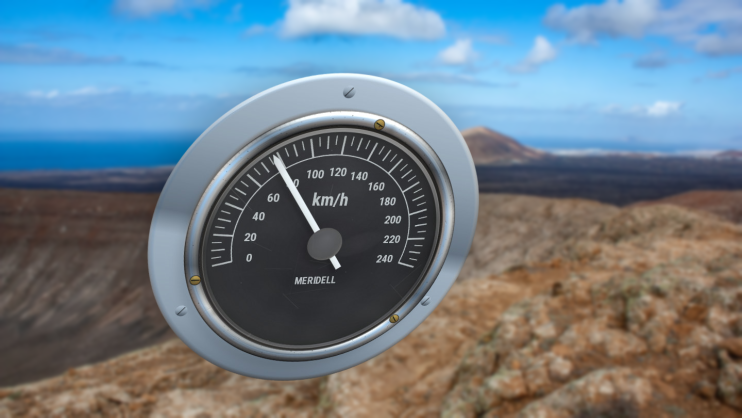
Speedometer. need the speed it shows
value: 77.5 km/h
